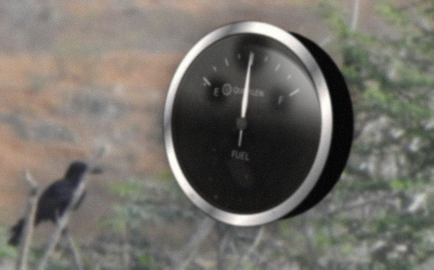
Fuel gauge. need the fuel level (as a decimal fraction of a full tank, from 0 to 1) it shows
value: 0.5
